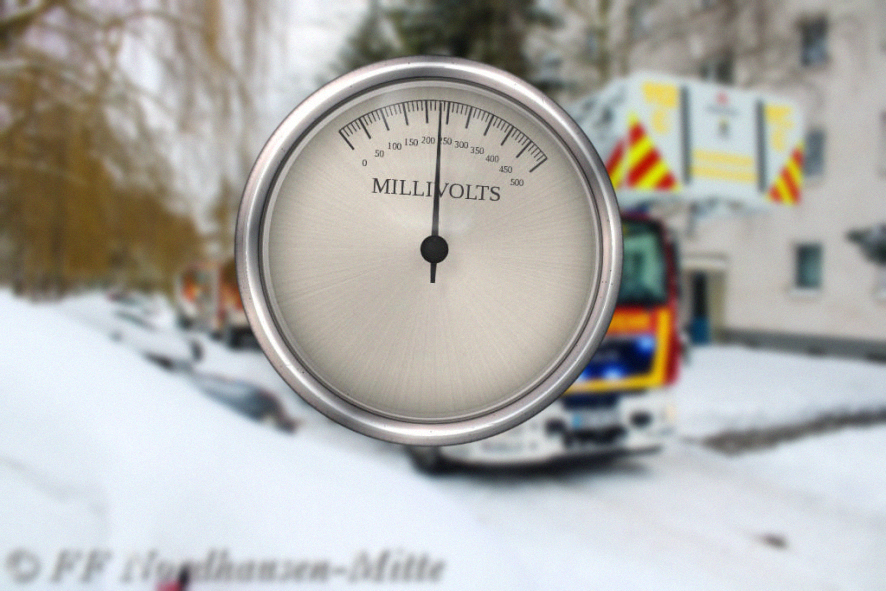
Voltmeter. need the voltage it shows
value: 230 mV
